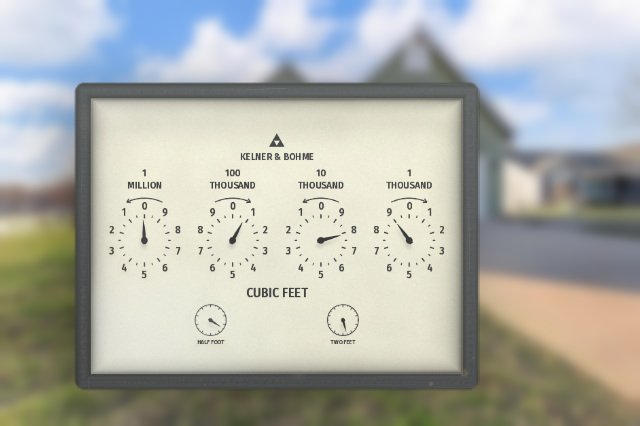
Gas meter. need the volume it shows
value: 7900 ft³
